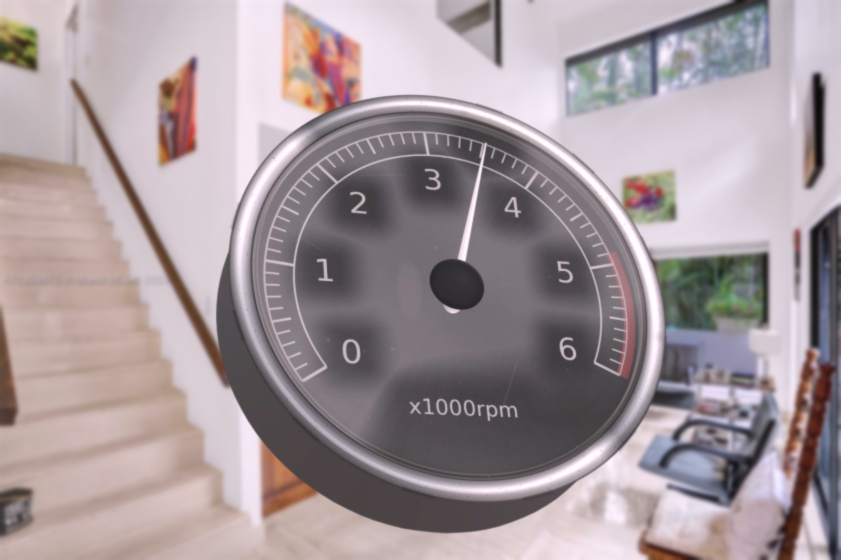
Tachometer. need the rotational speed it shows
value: 3500 rpm
